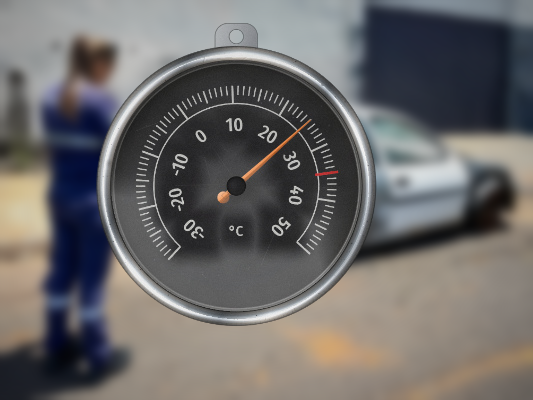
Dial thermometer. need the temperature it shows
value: 25 °C
